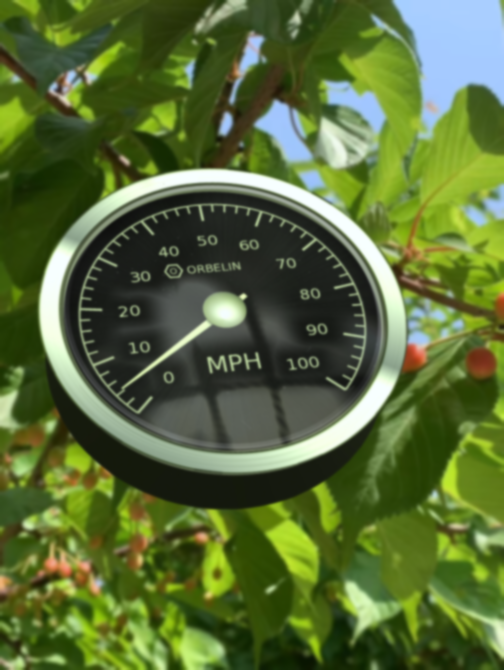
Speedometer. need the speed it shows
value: 4 mph
